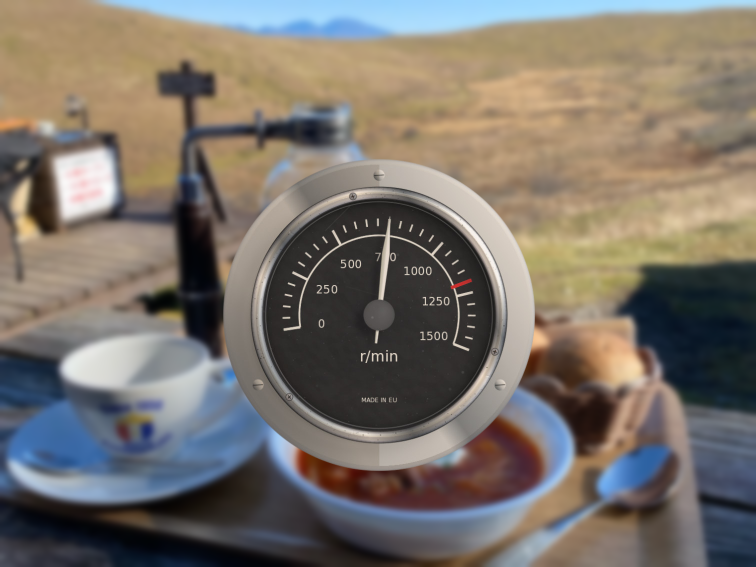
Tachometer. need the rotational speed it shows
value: 750 rpm
